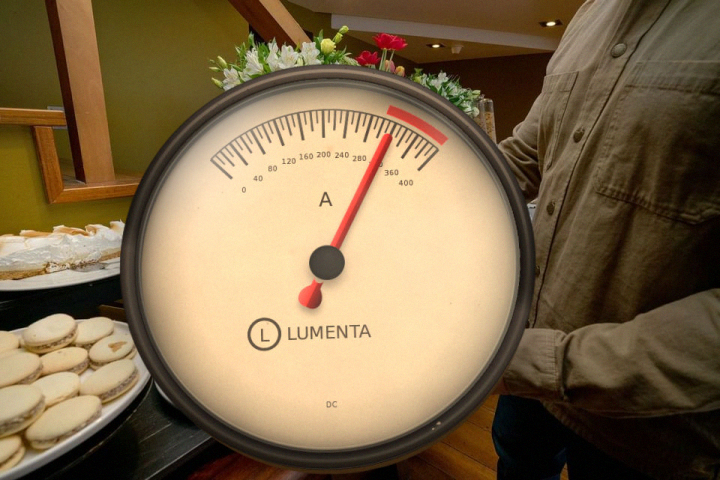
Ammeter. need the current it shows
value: 320 A
